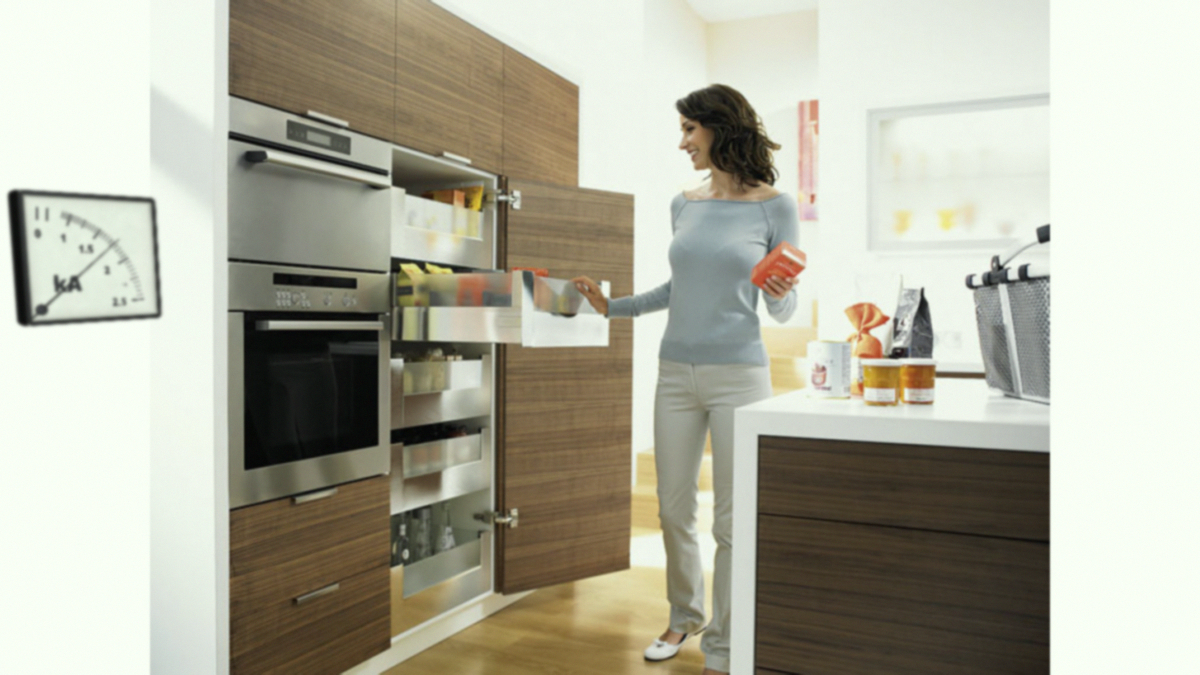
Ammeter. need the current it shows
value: 1.75 kA
